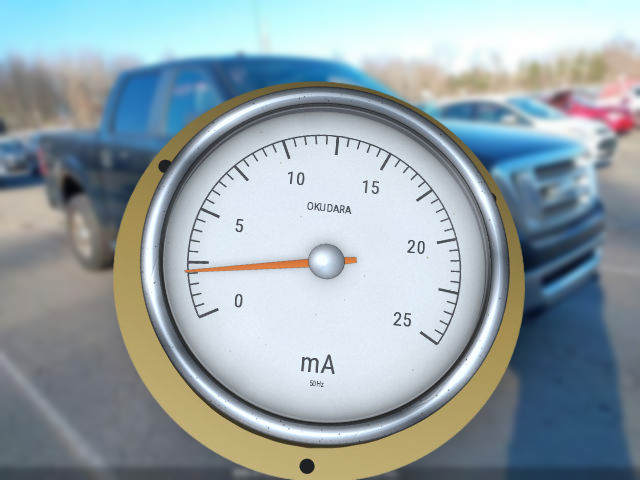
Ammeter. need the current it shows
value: 2 mA
